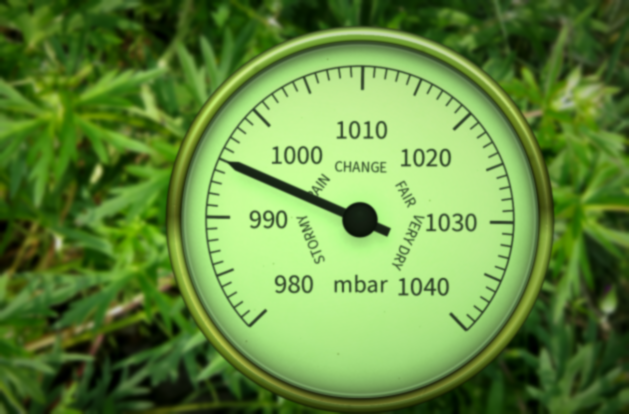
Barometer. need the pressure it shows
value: 995 mbar
